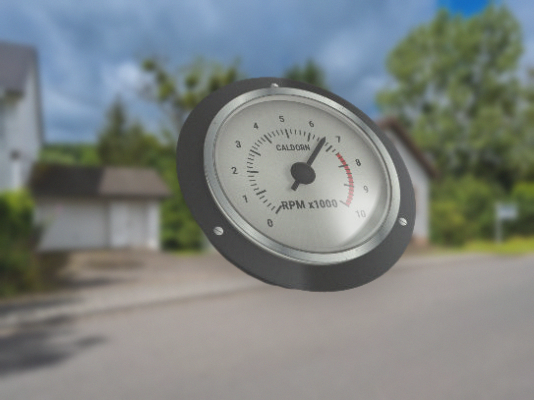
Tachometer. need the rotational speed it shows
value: 6600 rpm
